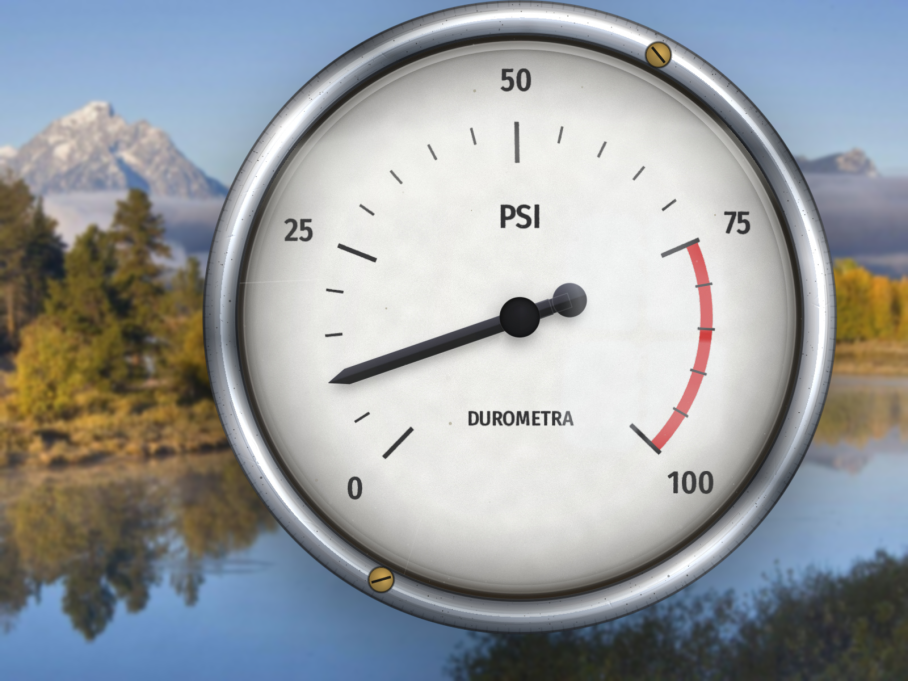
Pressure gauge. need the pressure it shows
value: 10 psi
